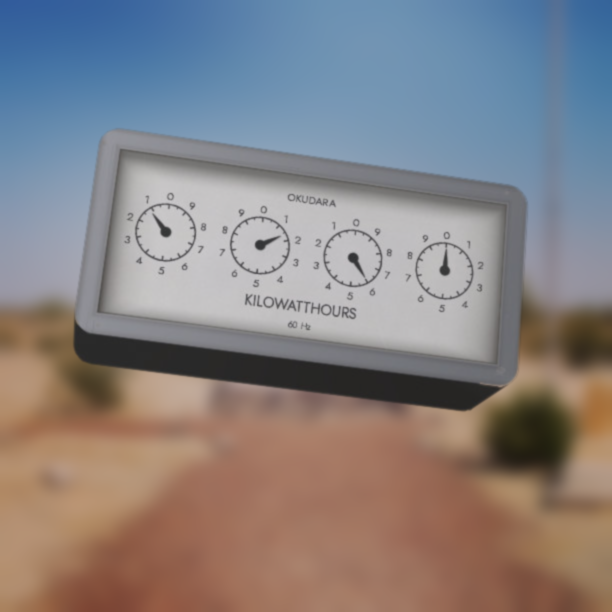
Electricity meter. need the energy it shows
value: 1160 kWh
